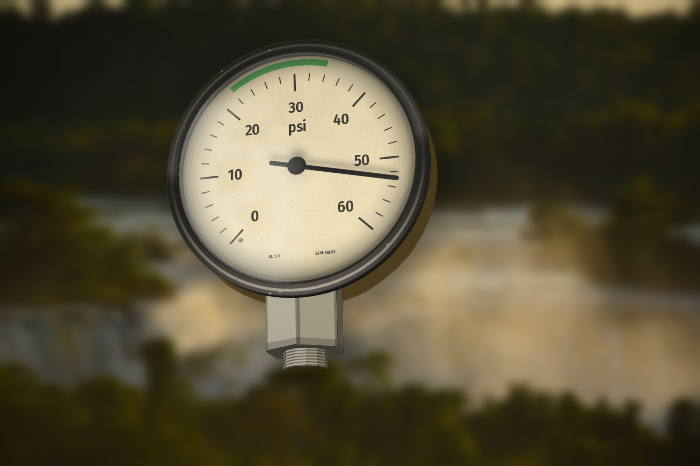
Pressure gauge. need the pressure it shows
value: 53 psi
